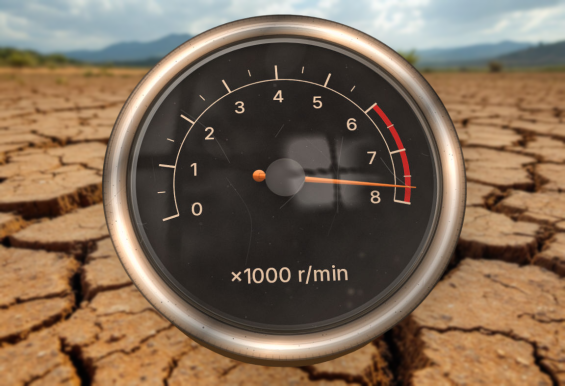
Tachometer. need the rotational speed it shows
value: 7750 rpm
